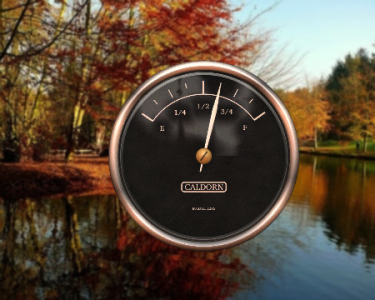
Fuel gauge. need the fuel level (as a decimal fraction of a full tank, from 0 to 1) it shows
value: 0.625
